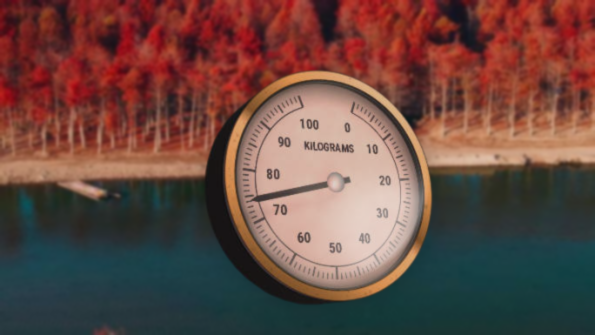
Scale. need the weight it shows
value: 74 kg
